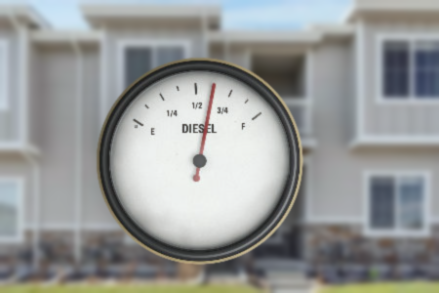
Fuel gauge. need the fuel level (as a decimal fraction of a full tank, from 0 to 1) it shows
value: 0.625
